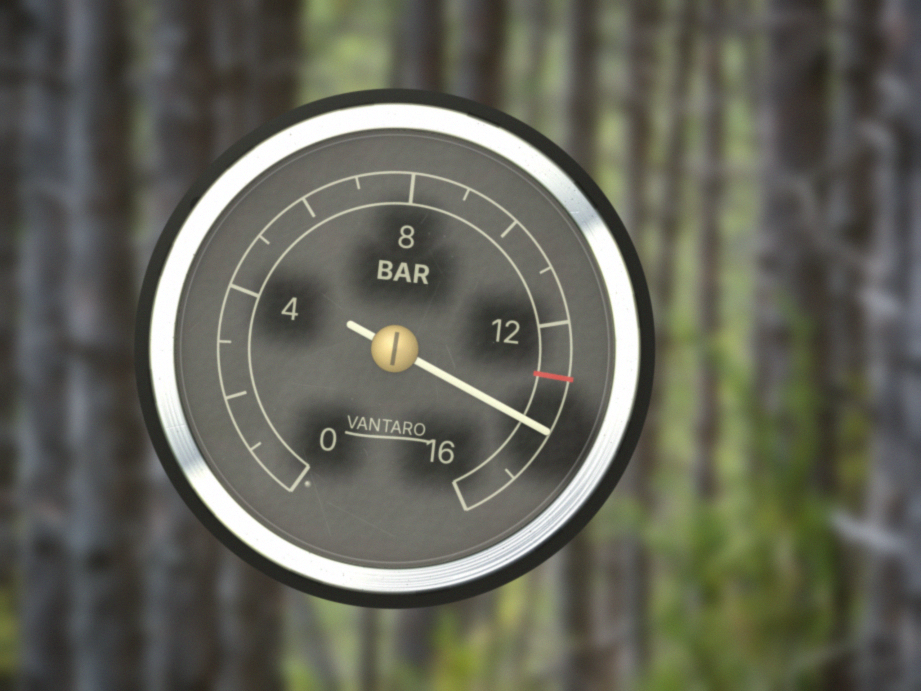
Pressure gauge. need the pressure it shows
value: 14 bar
